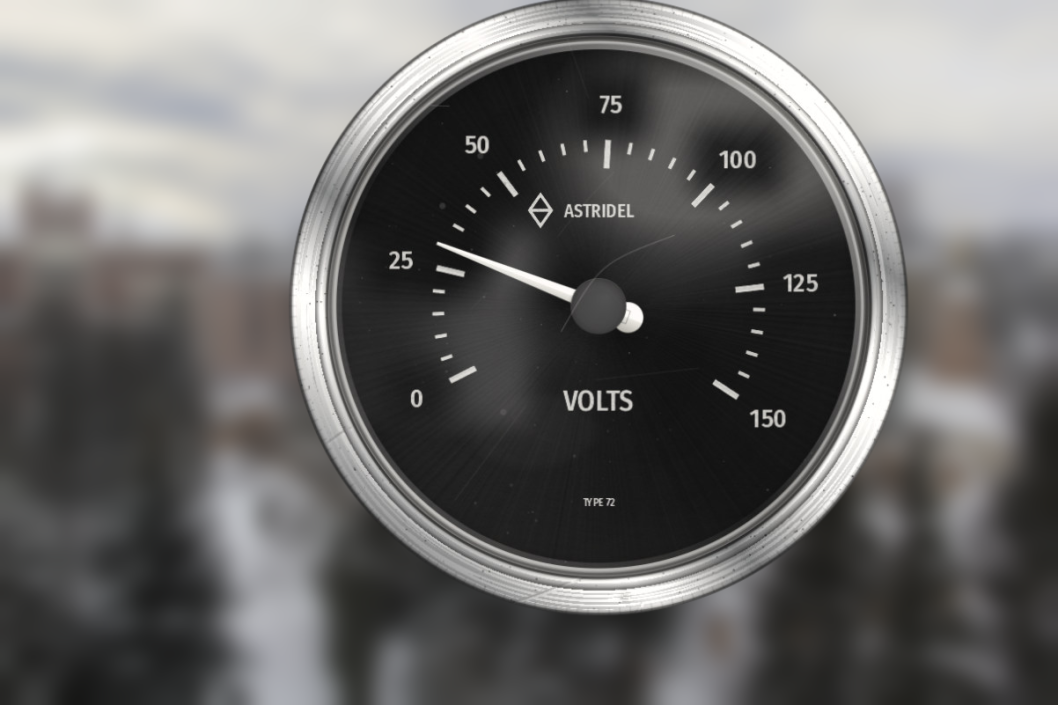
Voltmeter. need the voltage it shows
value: 30 V
